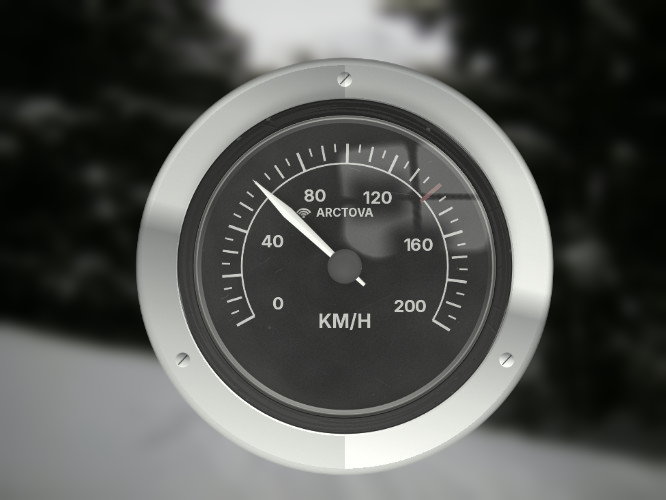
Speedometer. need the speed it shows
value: 60 km/h
